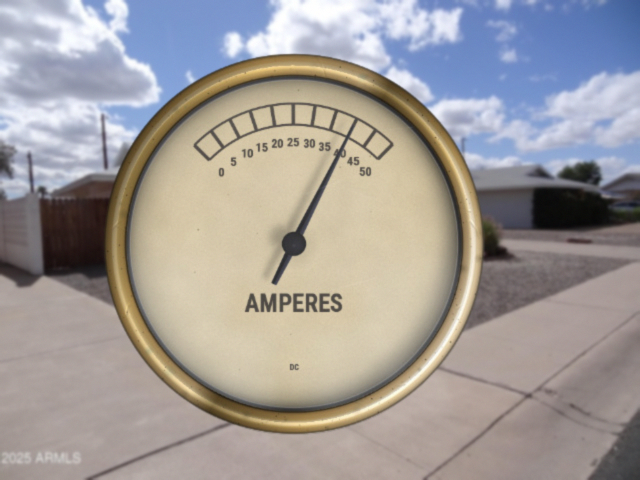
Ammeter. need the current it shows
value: 40 A
